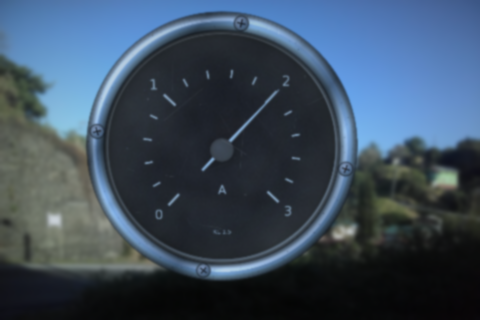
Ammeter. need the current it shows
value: 2 A
